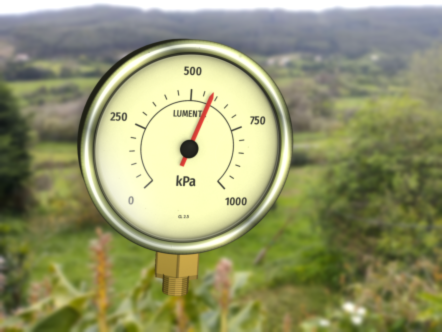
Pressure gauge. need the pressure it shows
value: 575 kPa
